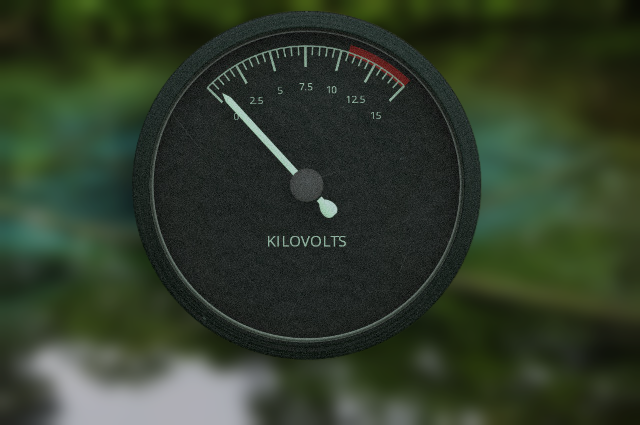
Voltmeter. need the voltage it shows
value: 0.5 kV
